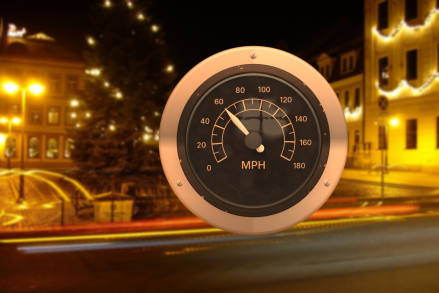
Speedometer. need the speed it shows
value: 60 mph
